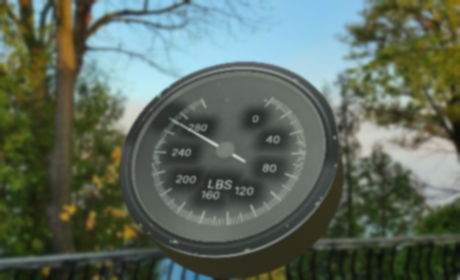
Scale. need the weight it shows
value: 270 lb
